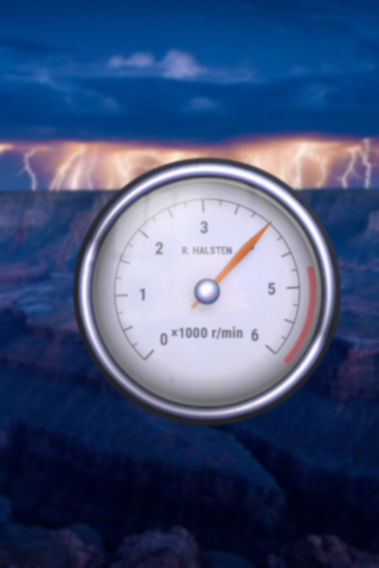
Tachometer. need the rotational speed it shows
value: 4000 rpm
